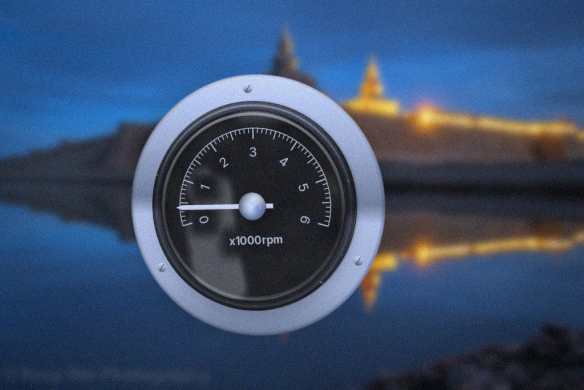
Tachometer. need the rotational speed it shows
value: 400 rpm
